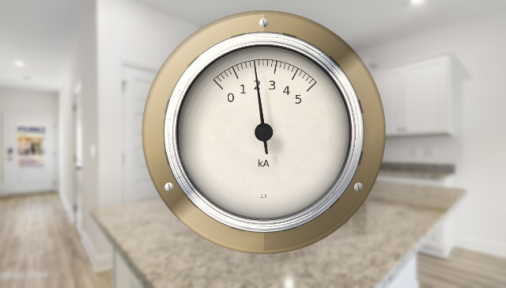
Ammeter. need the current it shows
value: 2 kA
